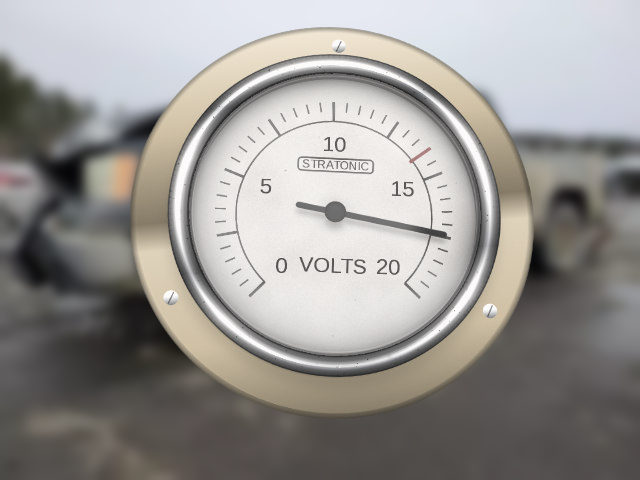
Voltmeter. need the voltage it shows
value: 17.5 V
